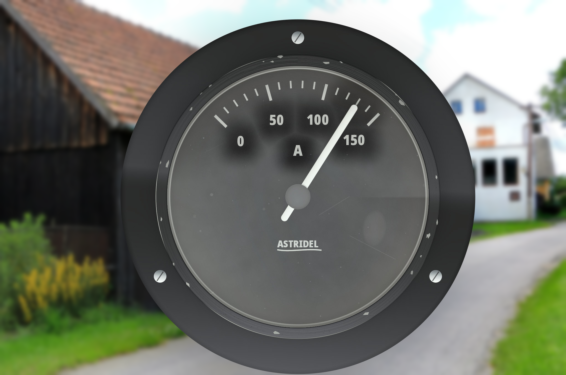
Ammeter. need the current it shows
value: 130 A
